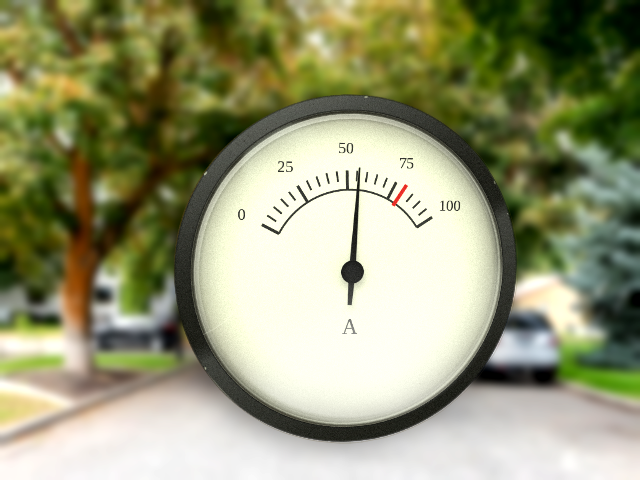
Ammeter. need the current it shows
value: 55 A
